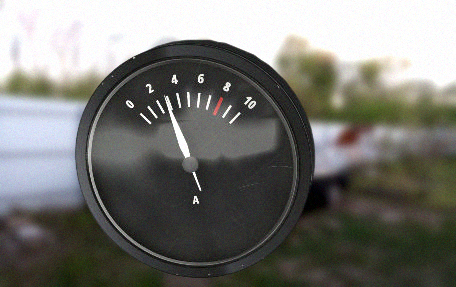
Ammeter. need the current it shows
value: 3 A
